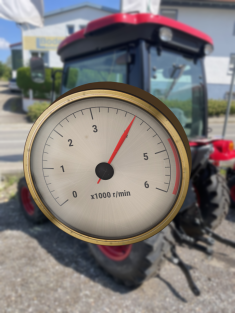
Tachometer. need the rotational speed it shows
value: 4000 rpm
